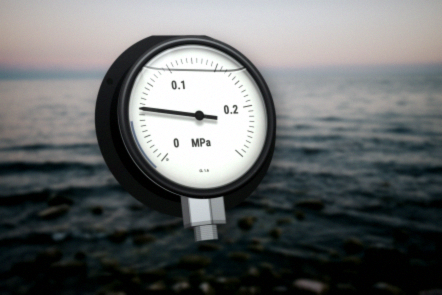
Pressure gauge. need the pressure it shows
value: 0.05 MPa
